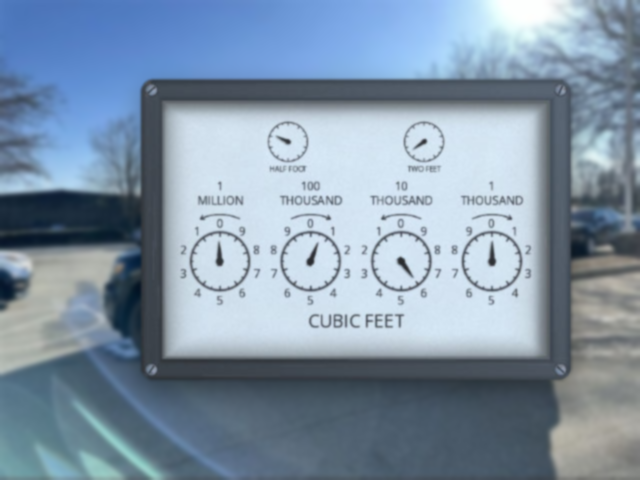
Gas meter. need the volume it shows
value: 6000 ft³
